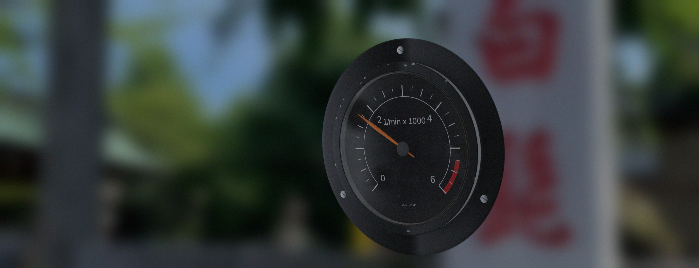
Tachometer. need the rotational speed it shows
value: 1750 rpm
